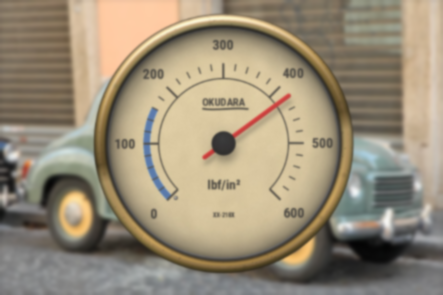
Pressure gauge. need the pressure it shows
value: 420 psi
